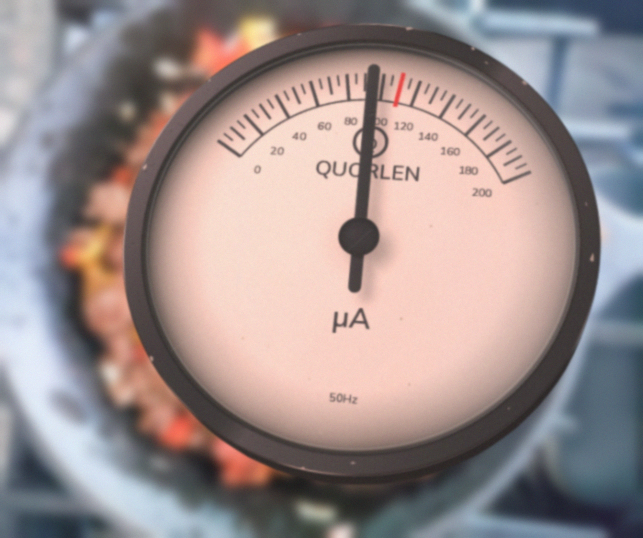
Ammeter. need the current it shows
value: 95 µA
